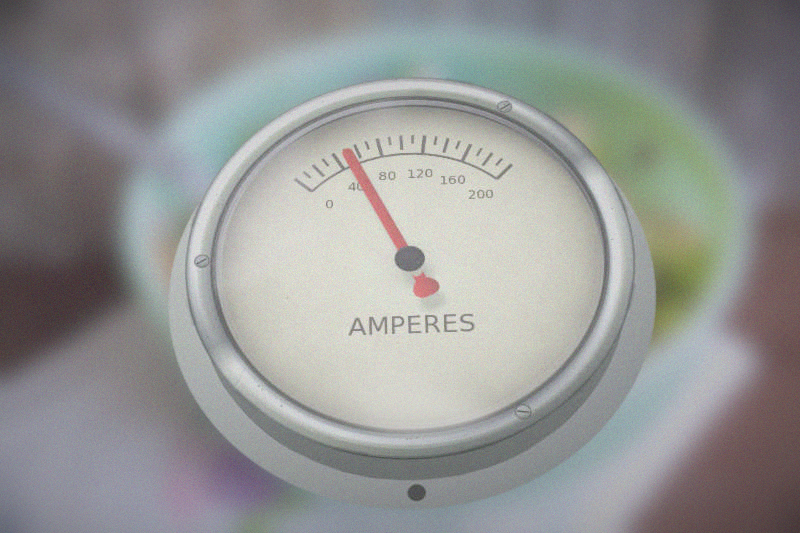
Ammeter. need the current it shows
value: 50 A
